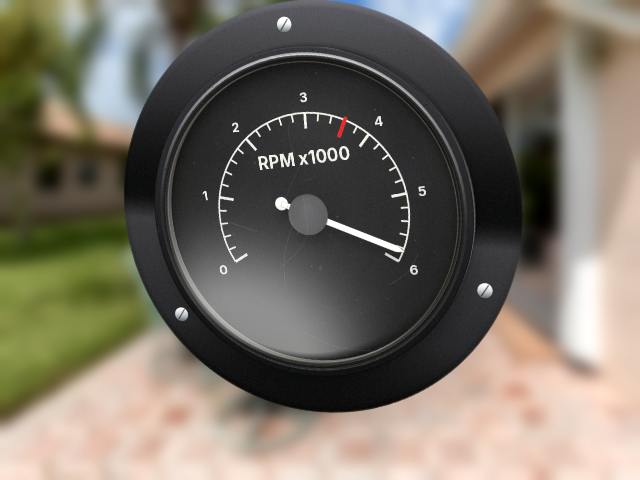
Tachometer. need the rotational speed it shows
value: 5800 rpm
